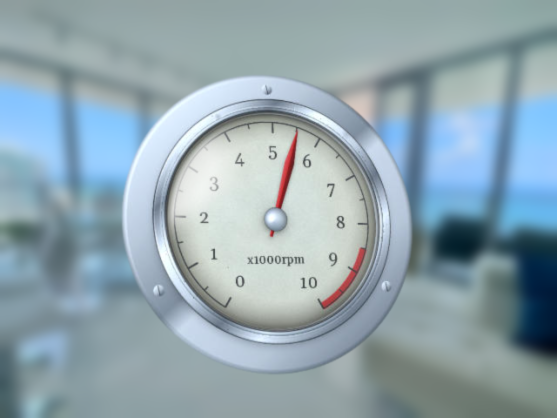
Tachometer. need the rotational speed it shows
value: 5500 rpm
